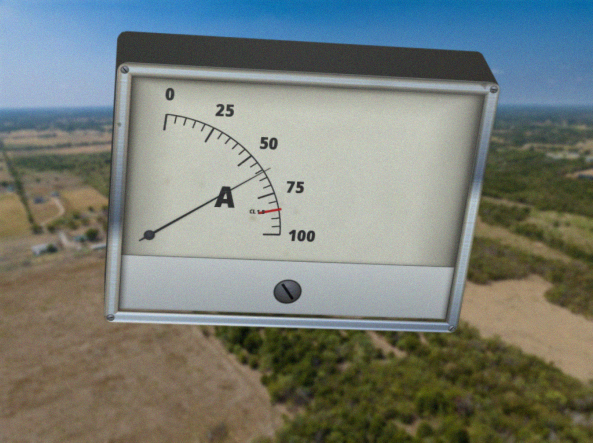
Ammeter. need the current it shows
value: 60 A
